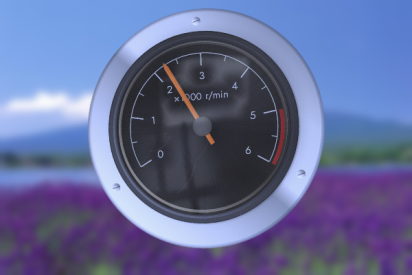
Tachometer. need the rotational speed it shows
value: 2250 rpm
